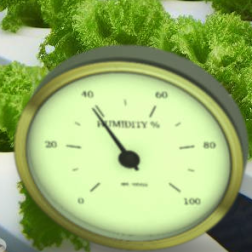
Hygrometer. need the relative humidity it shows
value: 40 %
